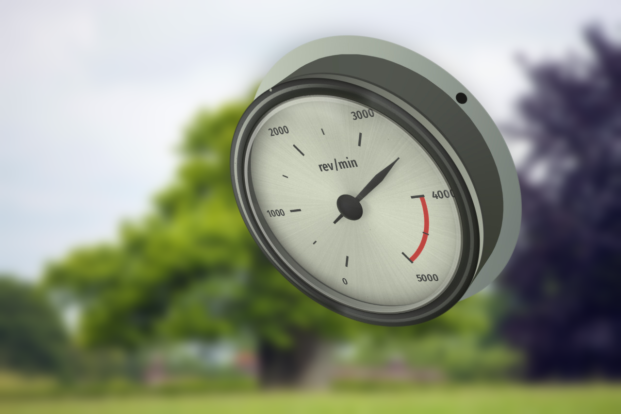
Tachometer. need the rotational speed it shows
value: 3500 rpm
